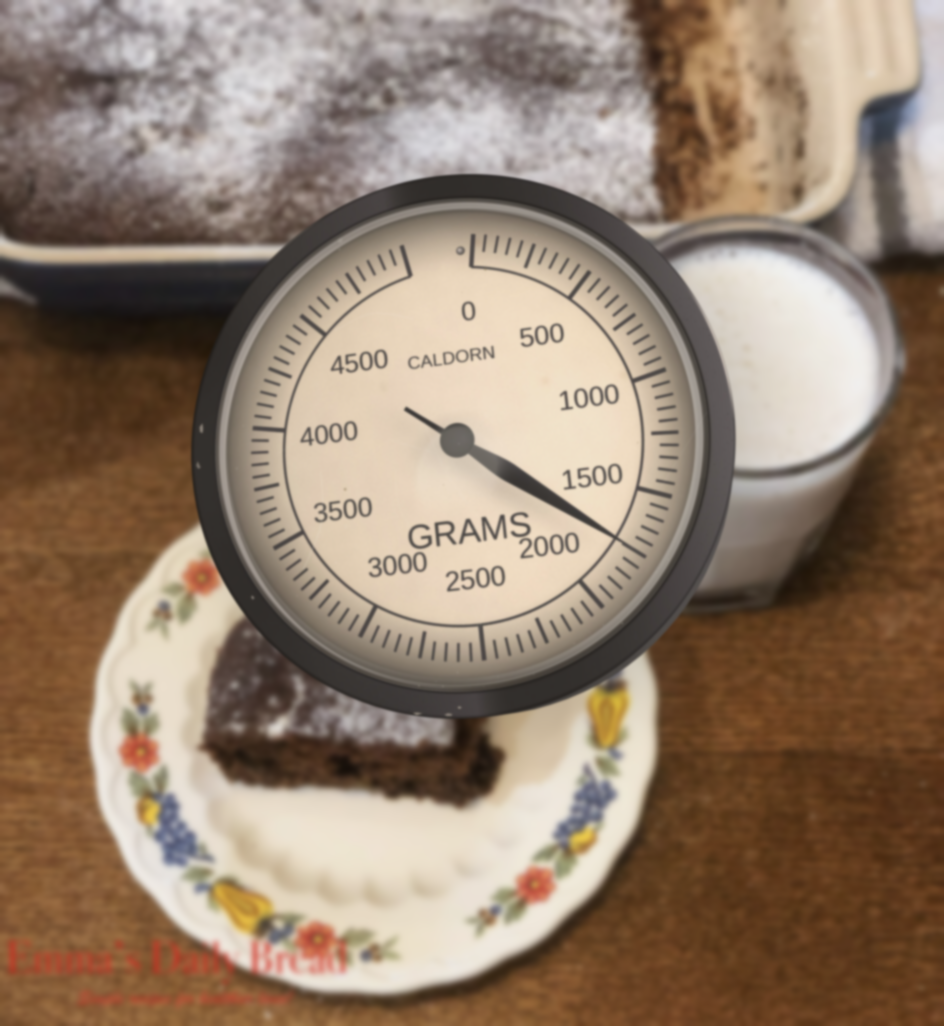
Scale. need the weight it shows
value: 1750 g
